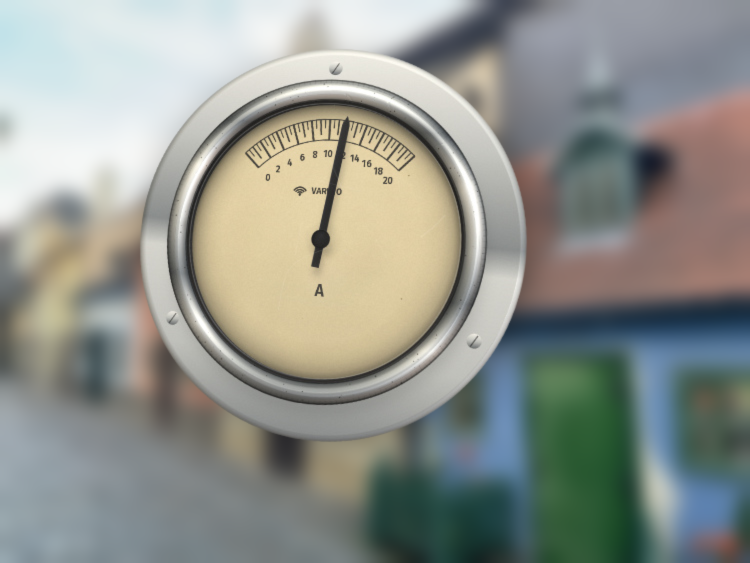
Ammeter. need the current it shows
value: 12 A
